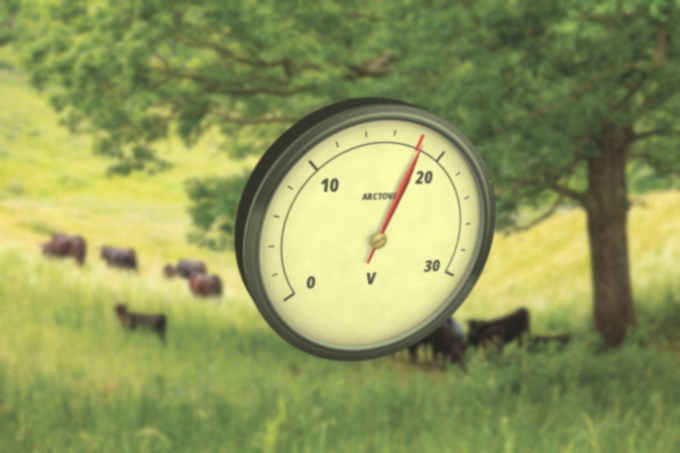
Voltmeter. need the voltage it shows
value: 18 V
